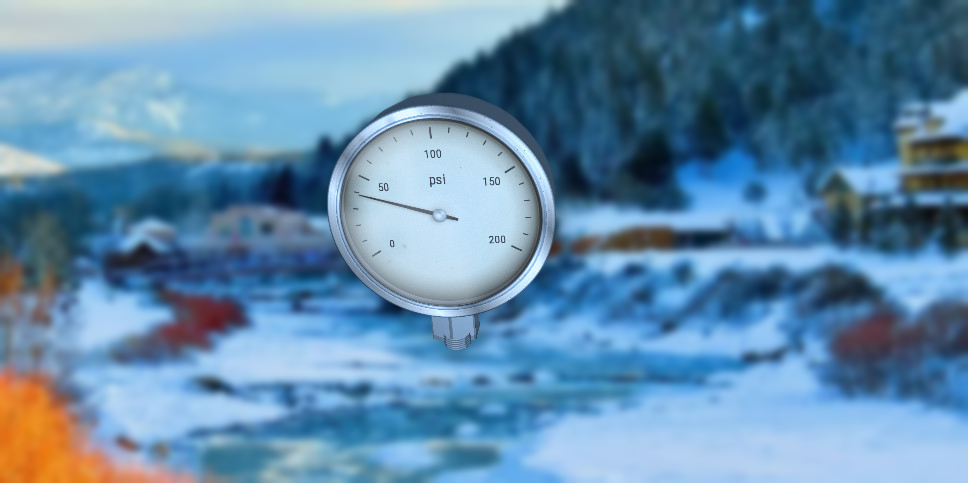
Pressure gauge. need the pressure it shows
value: 40 psi
